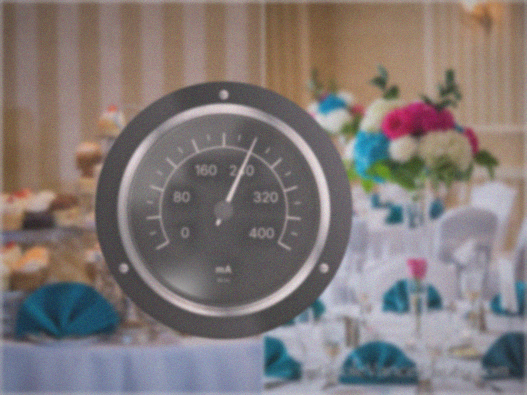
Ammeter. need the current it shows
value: 240 mA
